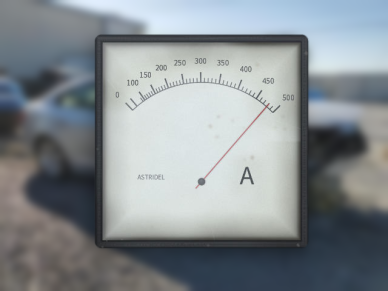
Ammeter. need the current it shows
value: 480 A
